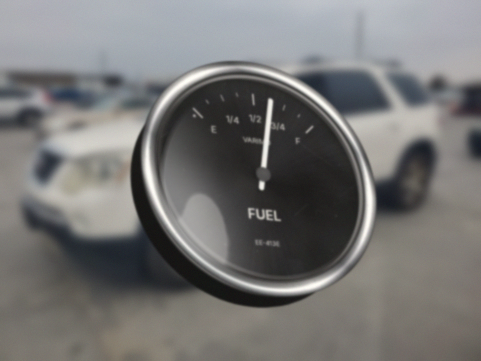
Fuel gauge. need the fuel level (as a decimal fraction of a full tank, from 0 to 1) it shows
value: 0.625
